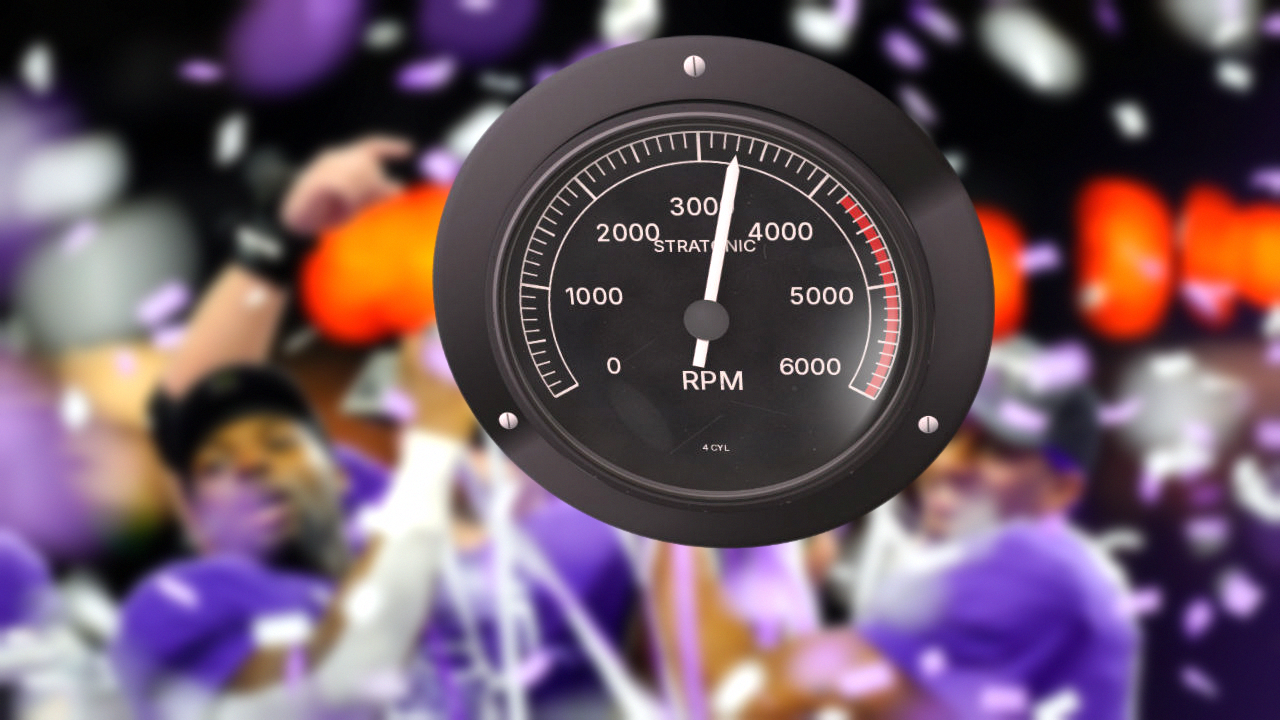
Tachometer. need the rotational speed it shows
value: 3300 rpm
